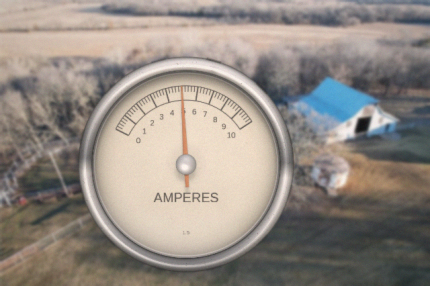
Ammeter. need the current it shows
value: 5 A
